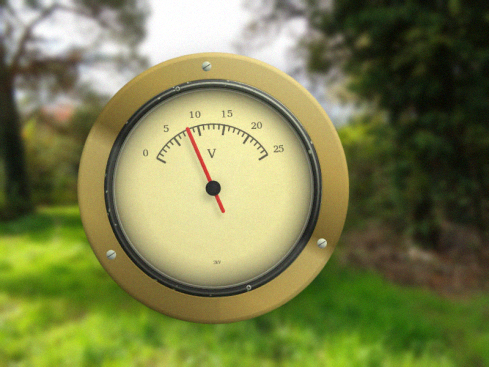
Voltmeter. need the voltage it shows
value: 8 V
